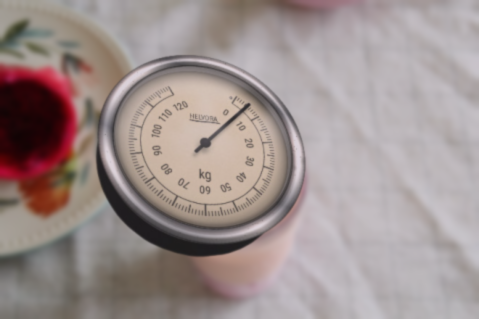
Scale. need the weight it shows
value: 5 kg
